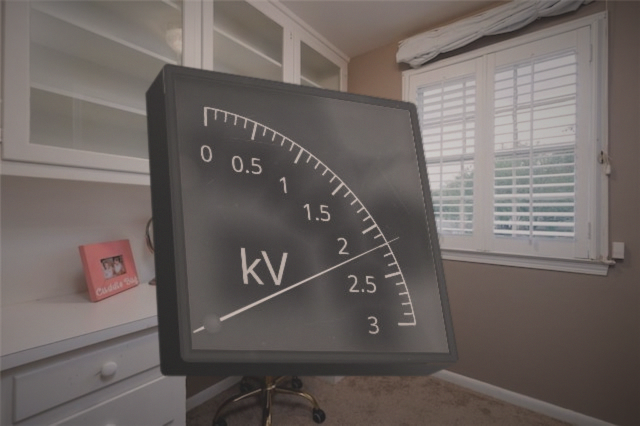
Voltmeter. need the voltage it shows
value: 2.2 kV
